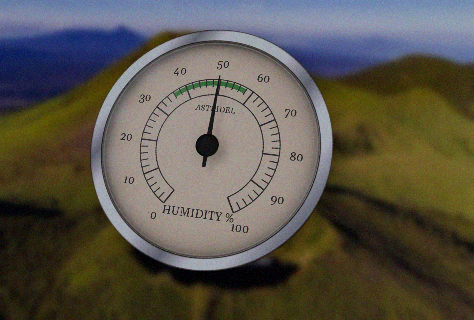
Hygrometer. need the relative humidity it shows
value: 50 %
